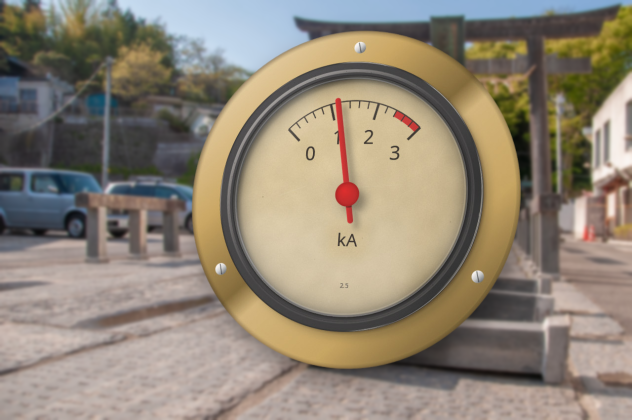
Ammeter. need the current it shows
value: 1.2 kA
